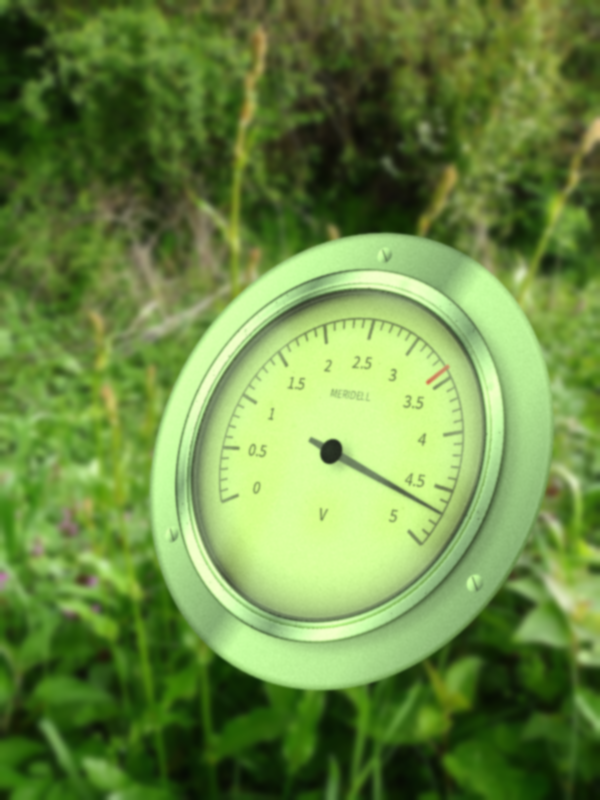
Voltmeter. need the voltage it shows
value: 4.7 V
